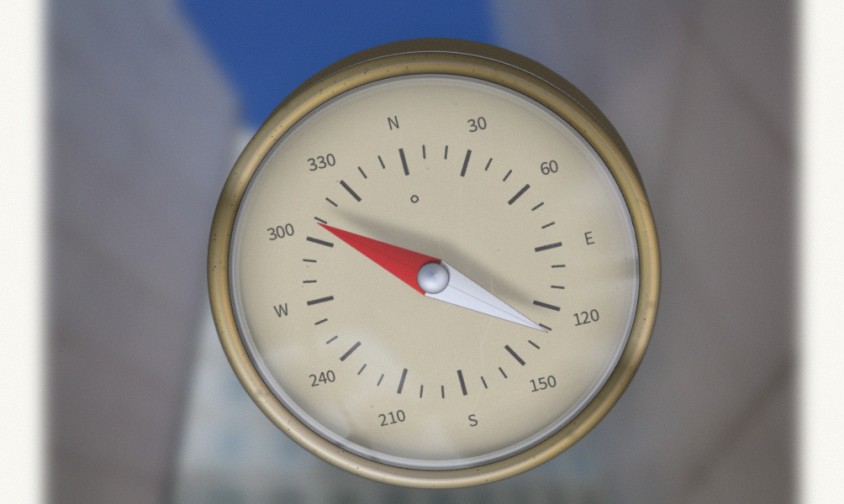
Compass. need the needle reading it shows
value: 310 °
